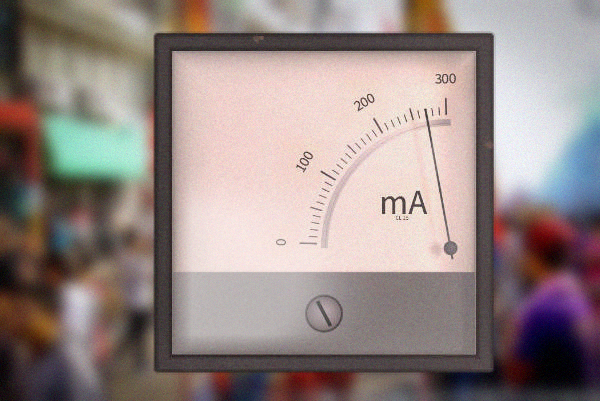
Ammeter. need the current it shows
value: 270 mA
